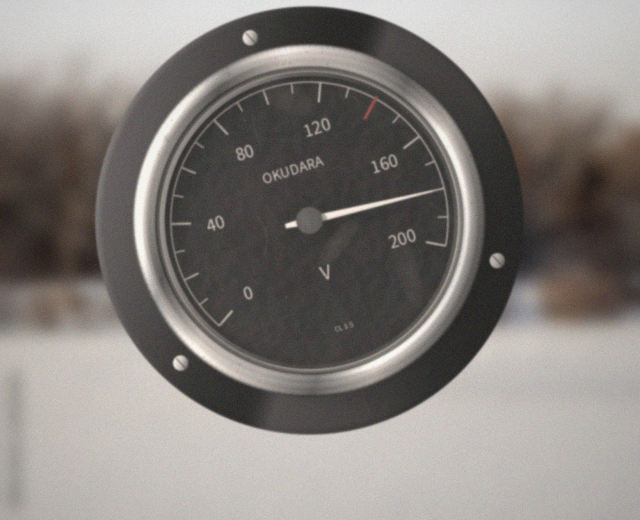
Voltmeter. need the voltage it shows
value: 180 V
